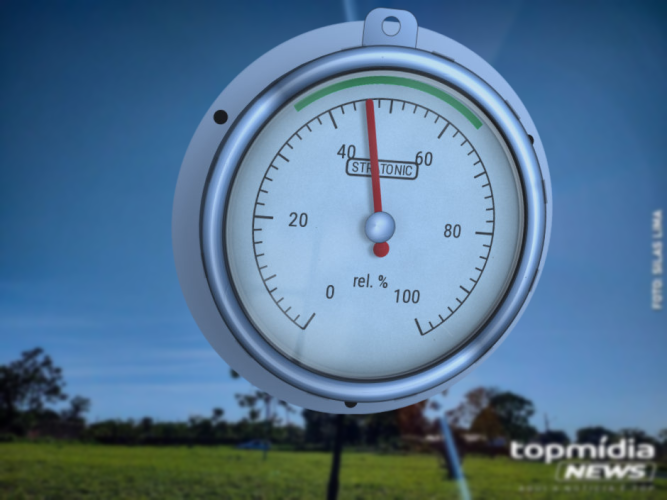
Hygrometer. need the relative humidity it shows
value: 46 %
